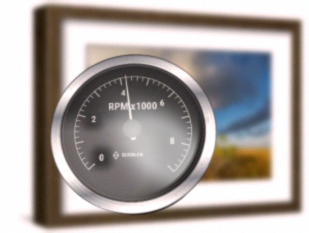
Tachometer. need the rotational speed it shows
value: 4200 rpm
